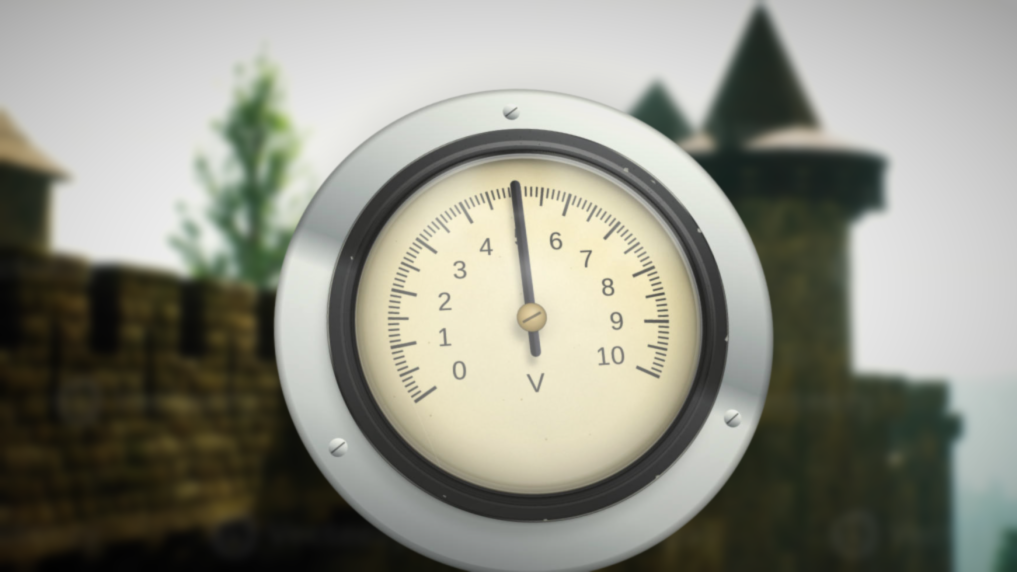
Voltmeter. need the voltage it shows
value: 5 V
